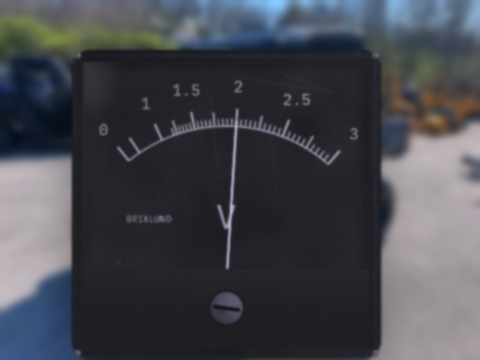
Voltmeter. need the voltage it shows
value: 2 V
